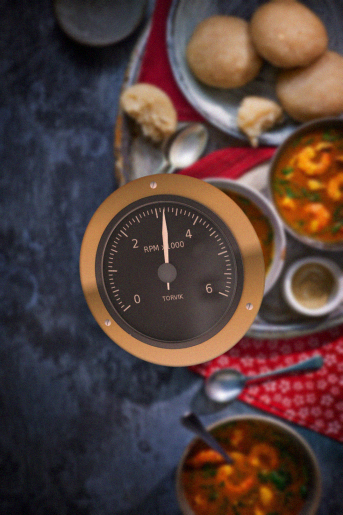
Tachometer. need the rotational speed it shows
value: 3200 rpm
